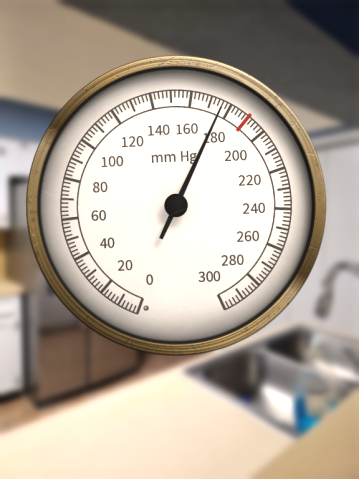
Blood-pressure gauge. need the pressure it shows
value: 176 mmHg
